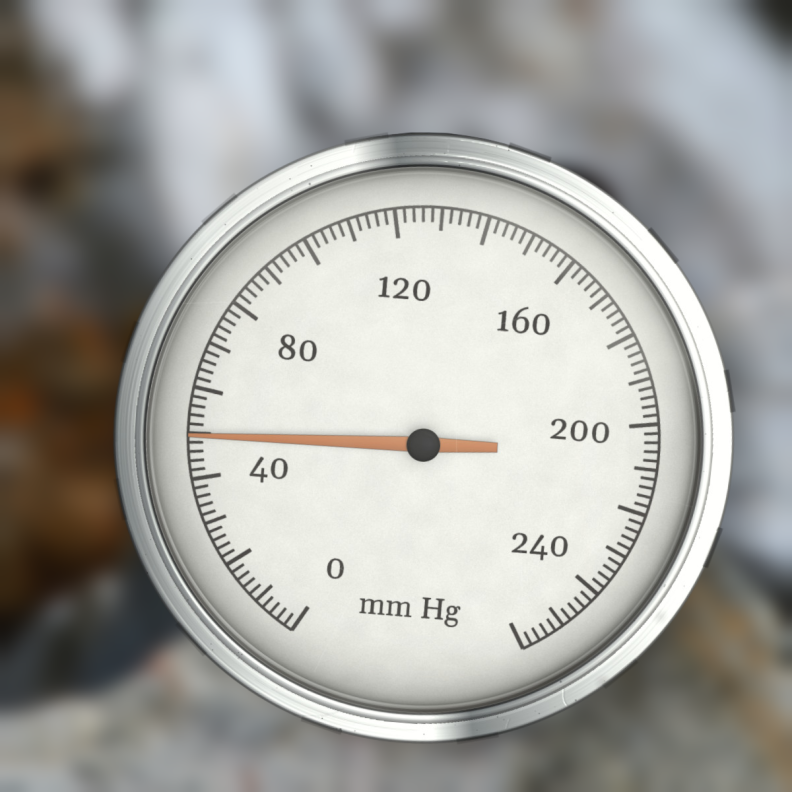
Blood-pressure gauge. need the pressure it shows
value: 50 mmHg
